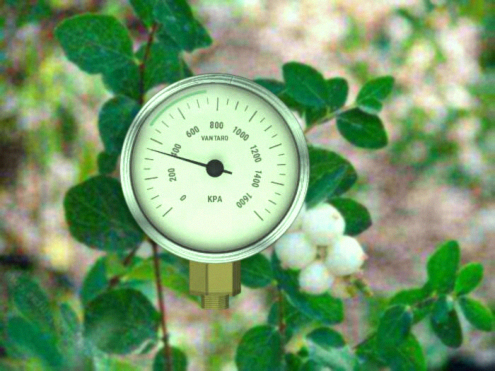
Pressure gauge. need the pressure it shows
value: 350 kPa
